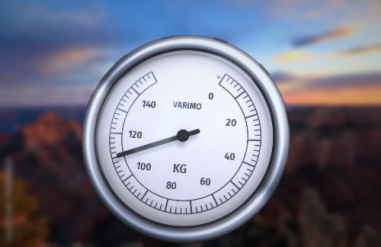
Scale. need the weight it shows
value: 110 kg
